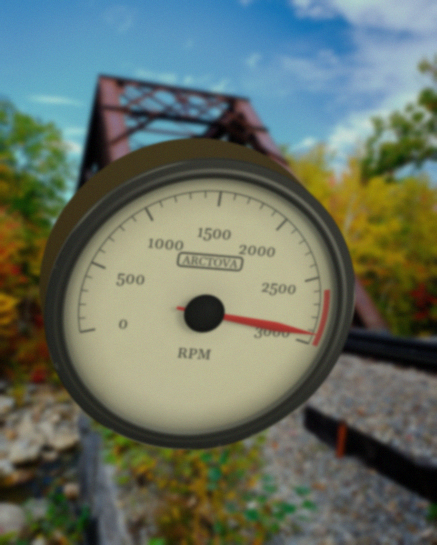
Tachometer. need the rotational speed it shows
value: 2900 rpm
